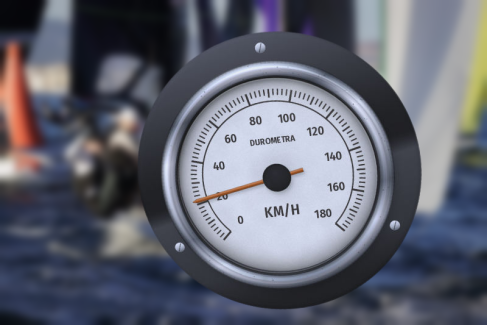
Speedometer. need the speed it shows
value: 22 km/h
